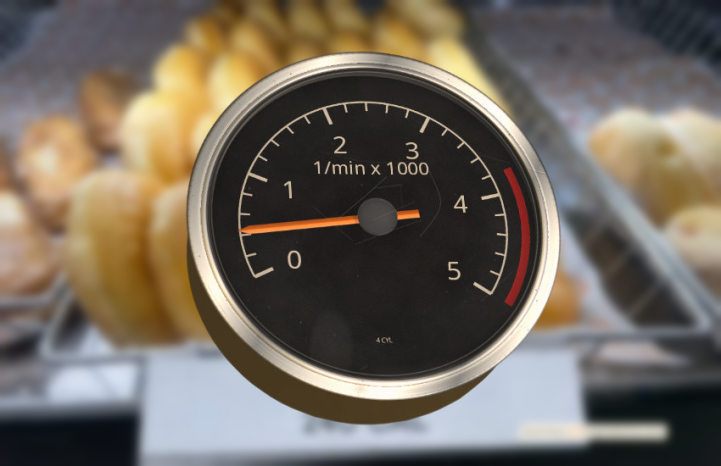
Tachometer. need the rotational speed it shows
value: 400 rpm
